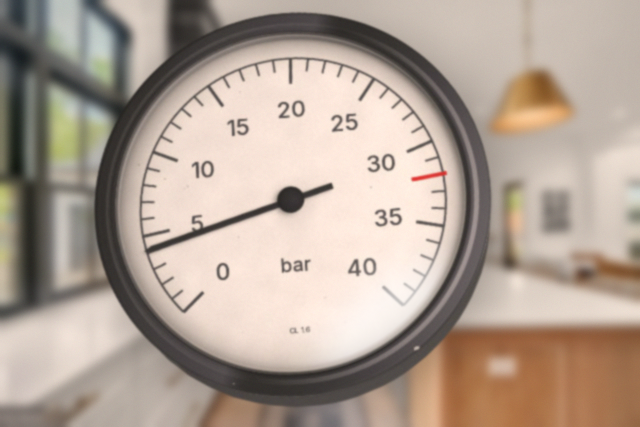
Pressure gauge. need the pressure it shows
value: 4 bar
